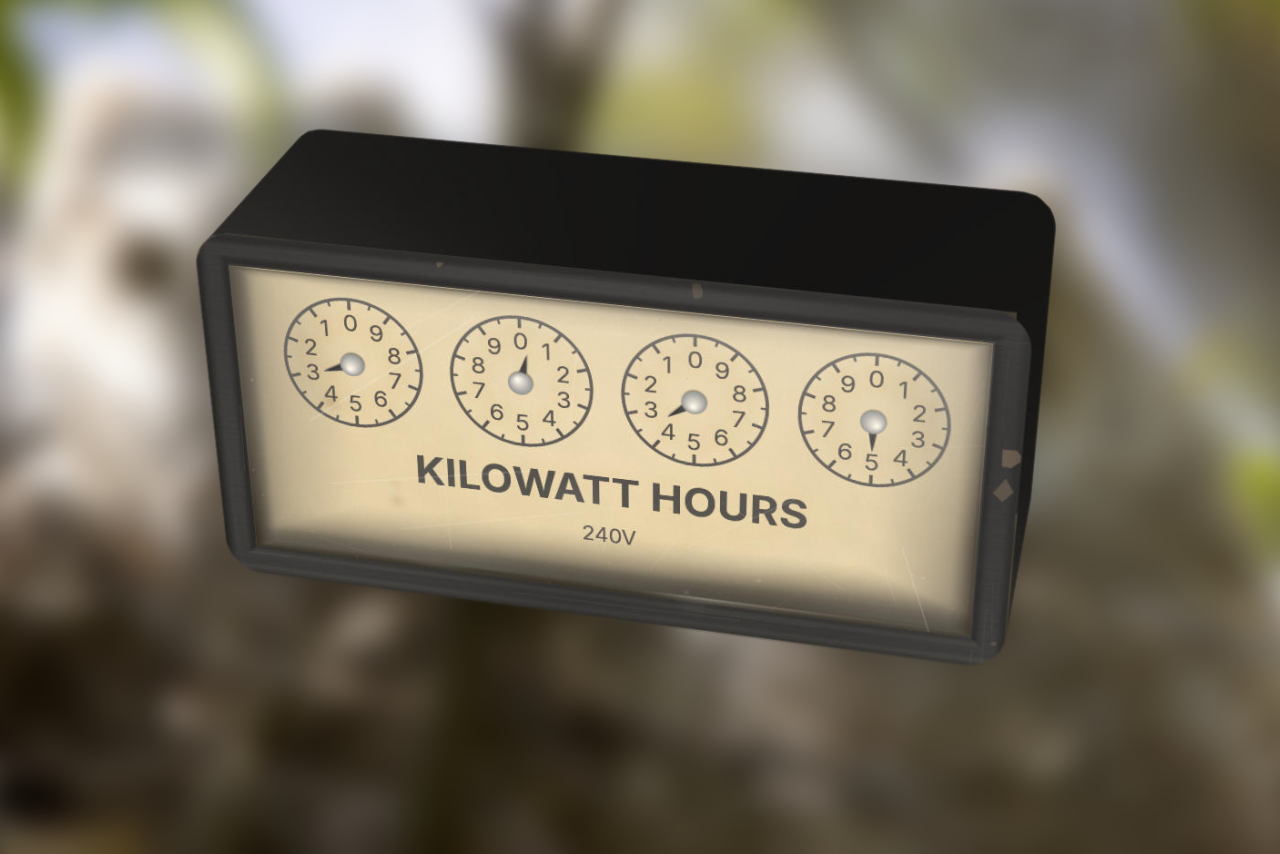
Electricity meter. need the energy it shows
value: 3035 kWh
